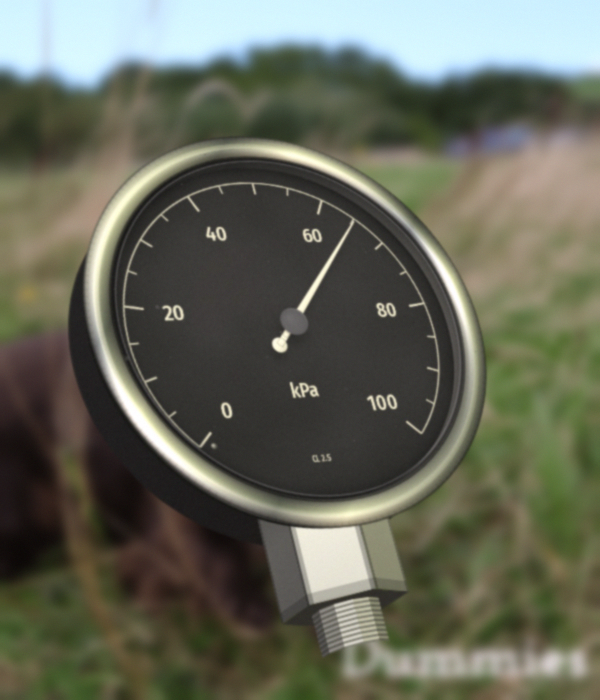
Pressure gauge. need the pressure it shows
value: 65 kPa
